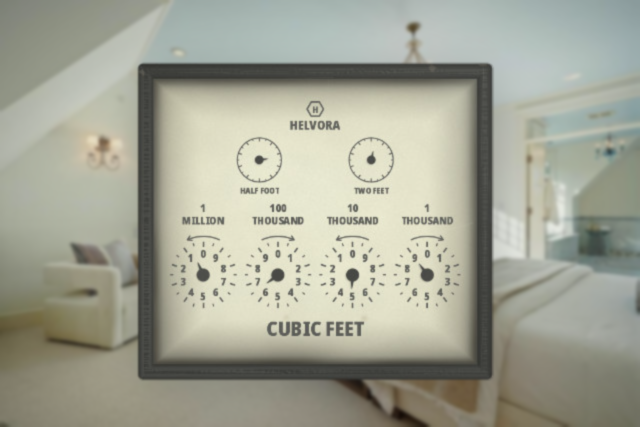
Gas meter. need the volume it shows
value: 64900 ft³
